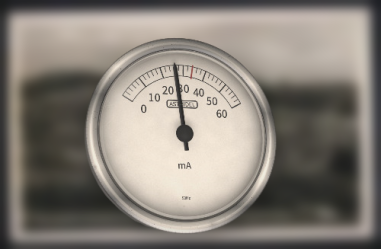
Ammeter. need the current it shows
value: 26 mA
